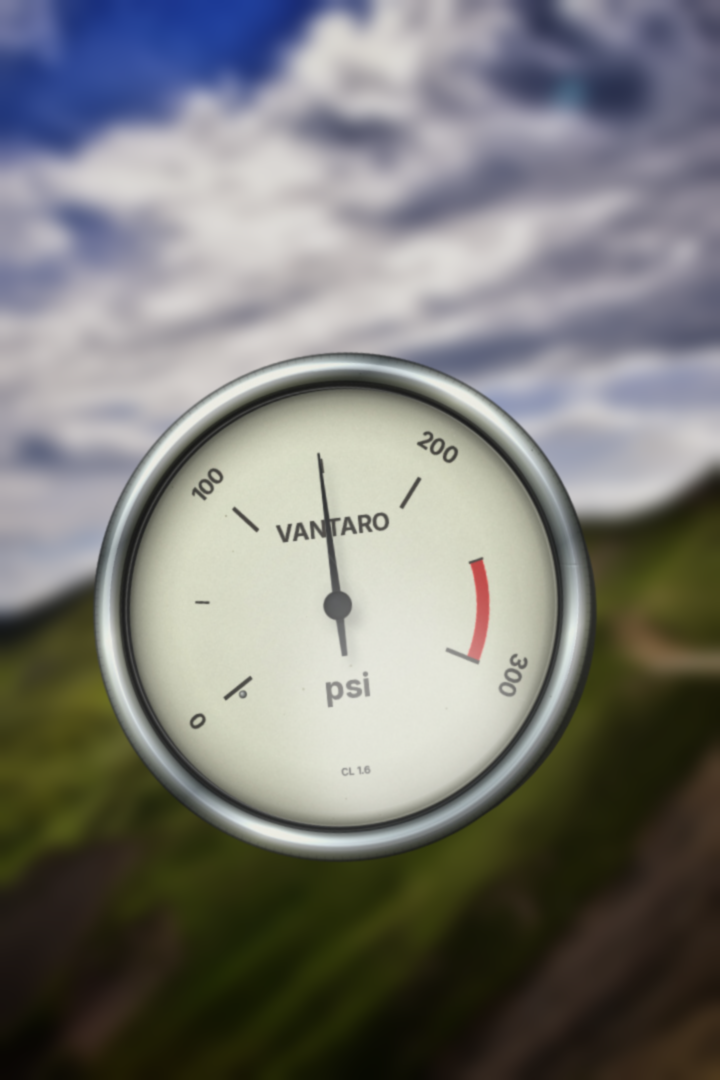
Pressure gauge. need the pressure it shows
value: 150 psi
